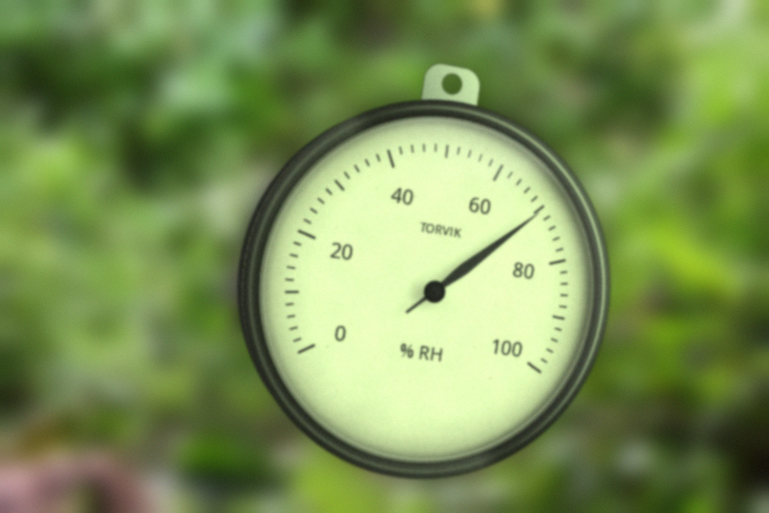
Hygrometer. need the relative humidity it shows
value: 70 %
